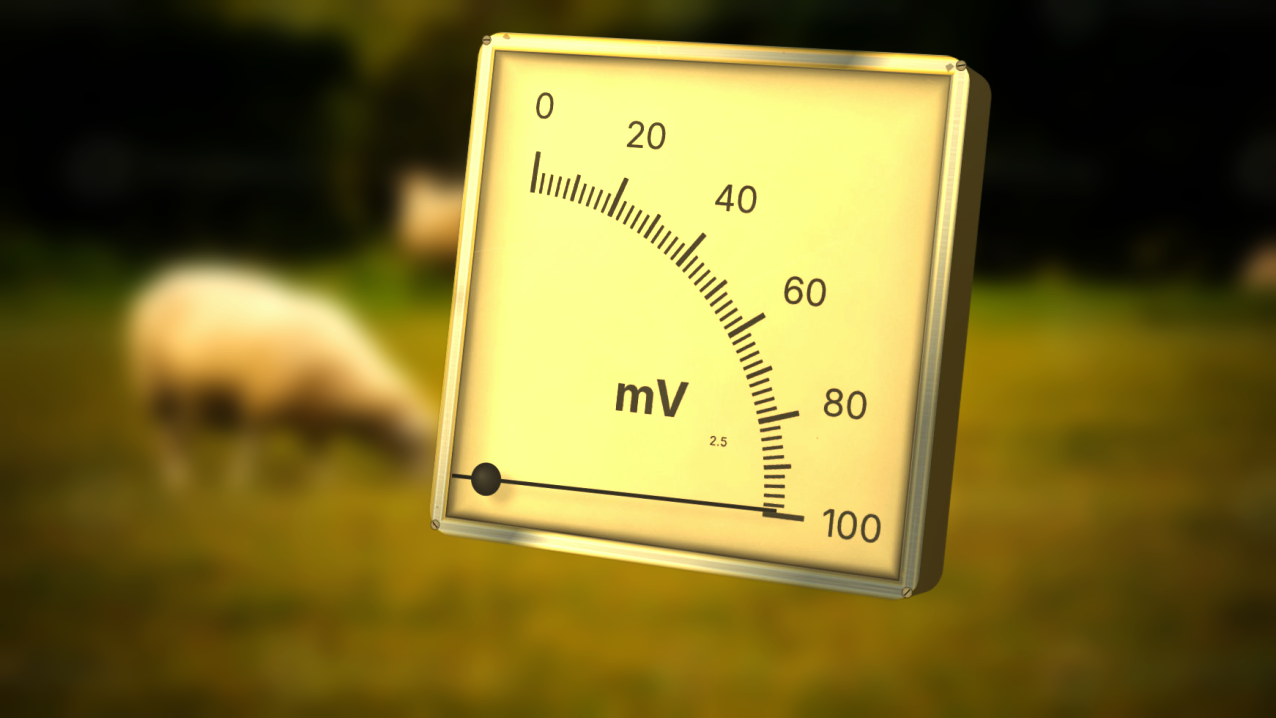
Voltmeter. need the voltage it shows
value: 99 mV
